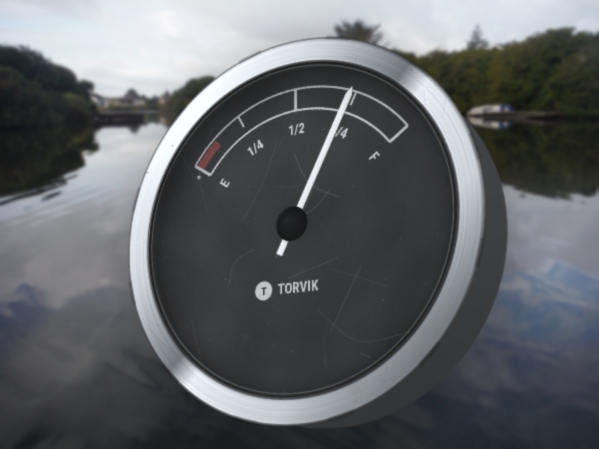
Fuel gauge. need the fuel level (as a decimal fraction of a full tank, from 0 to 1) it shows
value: 0.75
